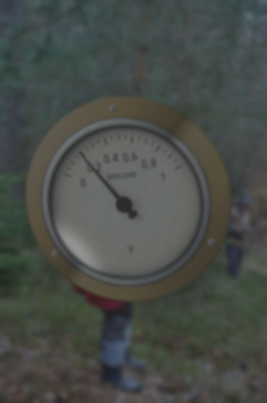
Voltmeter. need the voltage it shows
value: 0.2 V
